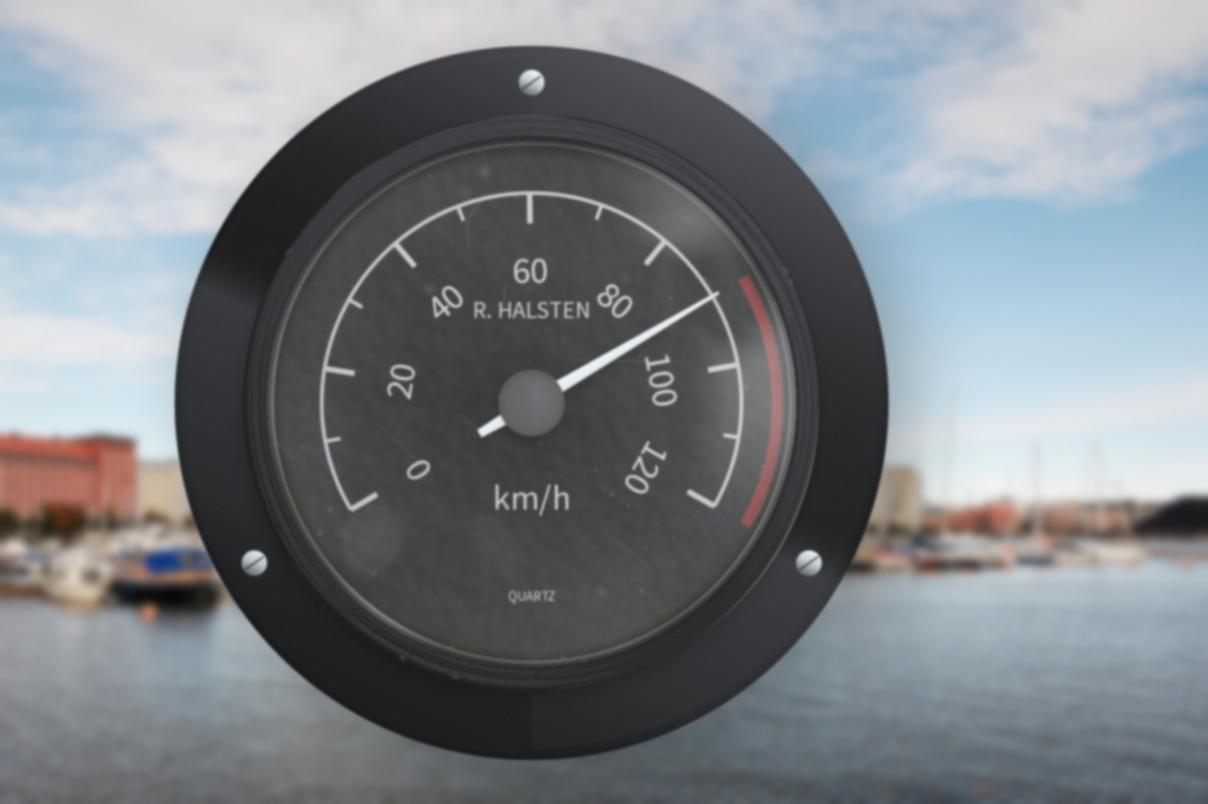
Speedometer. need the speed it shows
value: 90 km/h
